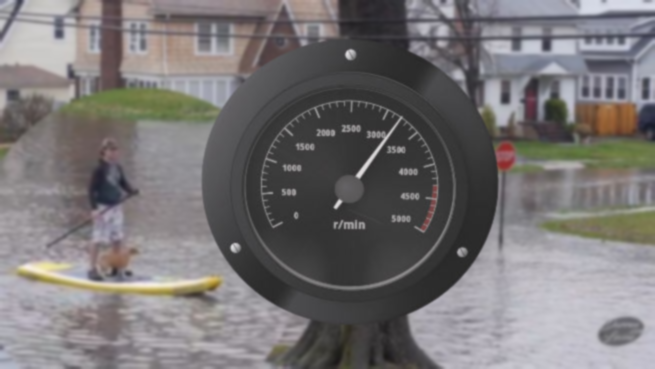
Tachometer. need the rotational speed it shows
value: 3200 rpm
